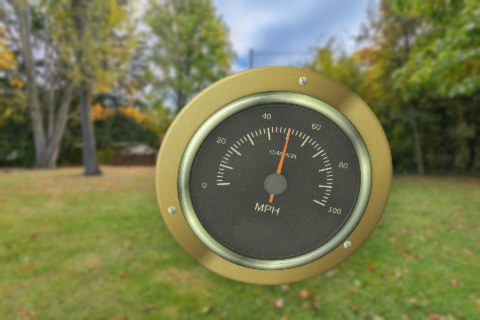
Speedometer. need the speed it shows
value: 50 mph
